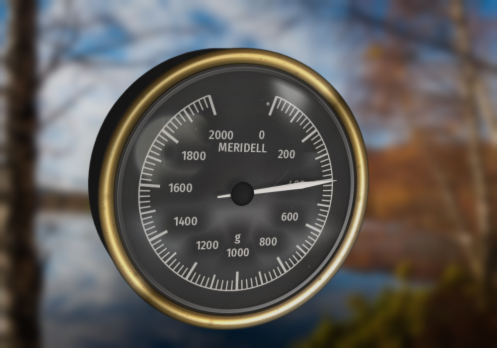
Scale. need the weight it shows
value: 400 g
